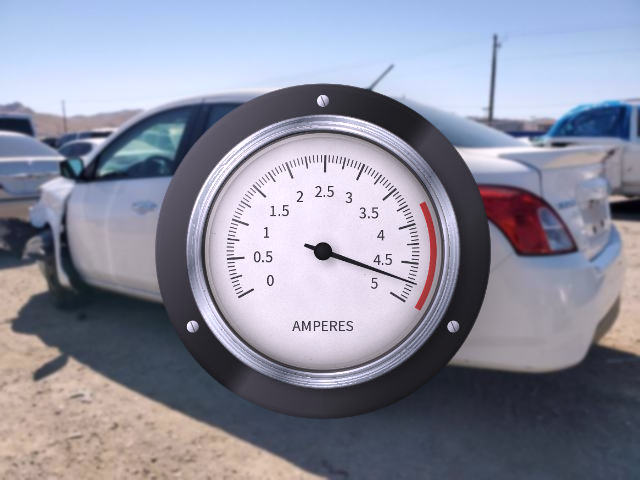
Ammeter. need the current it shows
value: 4.75 A
